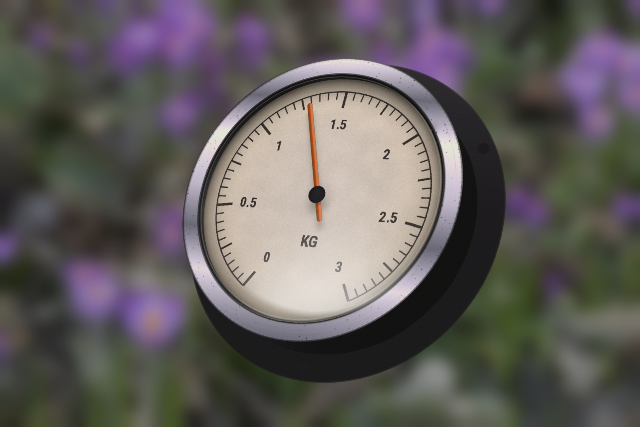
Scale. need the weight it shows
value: 1.3 kg
